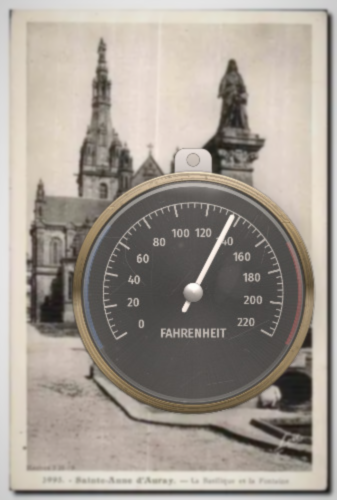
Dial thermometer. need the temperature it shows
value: 136 °F
